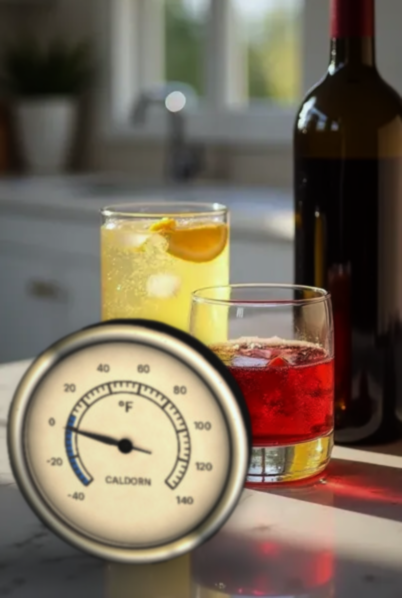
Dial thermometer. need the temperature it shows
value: 0 °F
